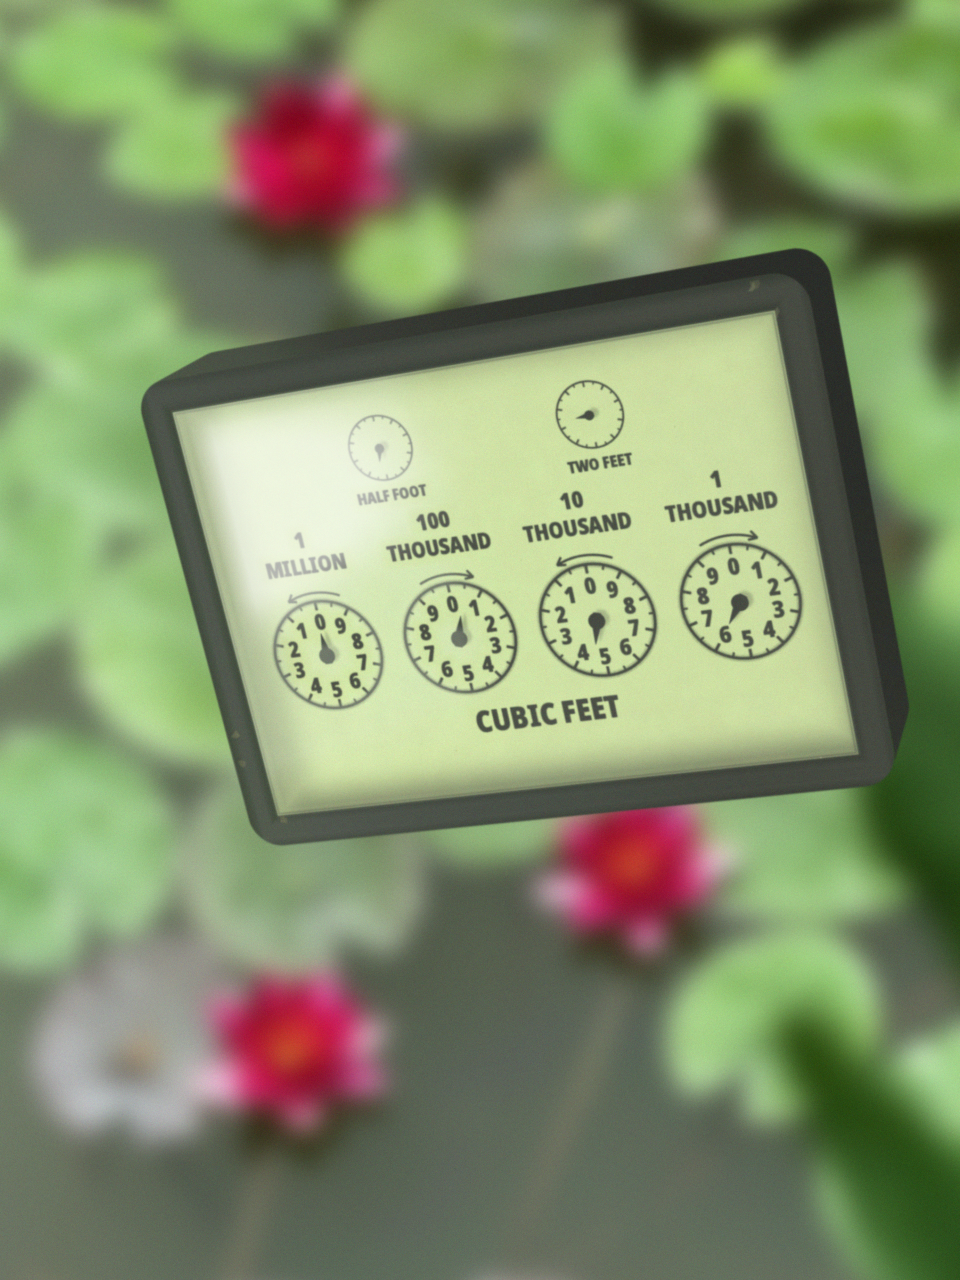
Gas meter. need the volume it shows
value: 4600 ft³
